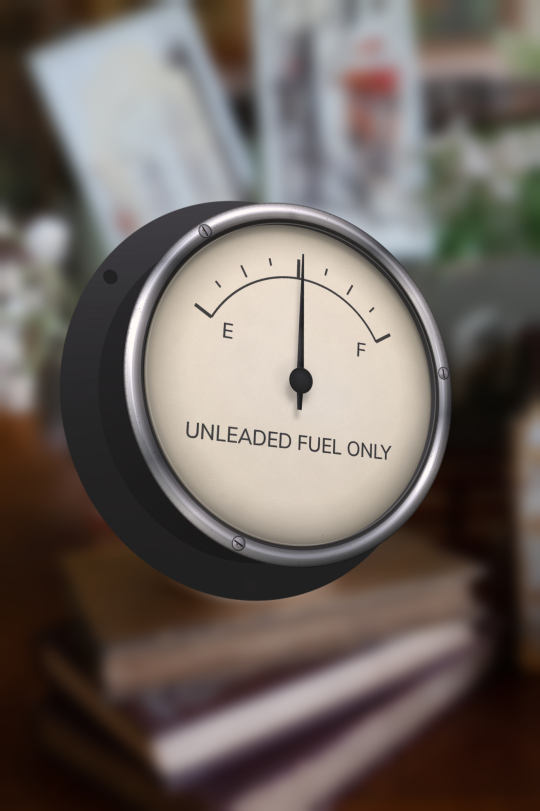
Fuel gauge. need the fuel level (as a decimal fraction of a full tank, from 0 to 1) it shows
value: 0.5
